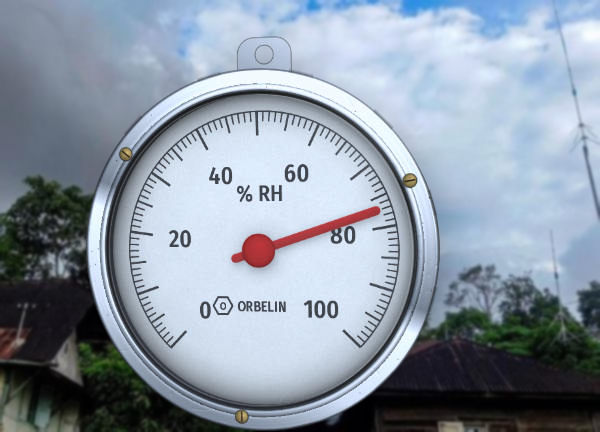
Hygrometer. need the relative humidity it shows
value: 77 %
